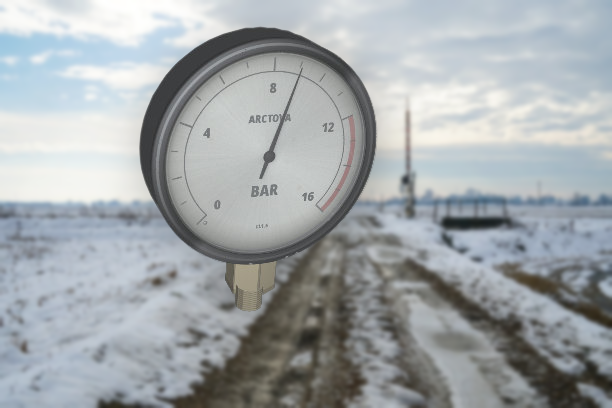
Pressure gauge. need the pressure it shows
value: 9 bar
